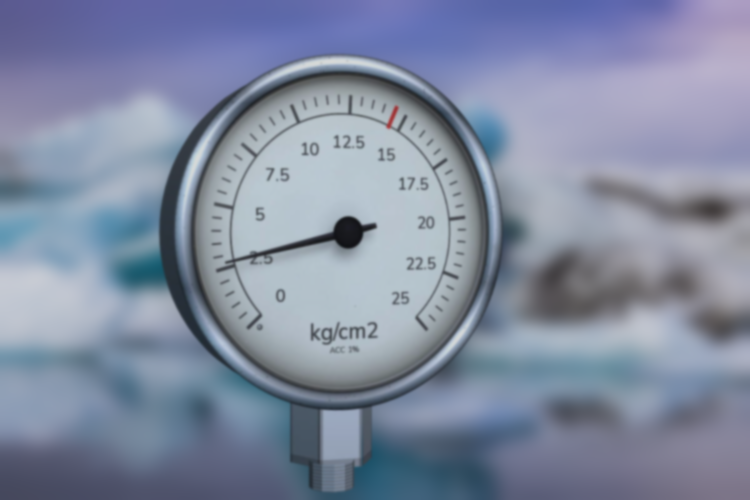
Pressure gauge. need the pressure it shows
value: 2.75 kg/cm²
